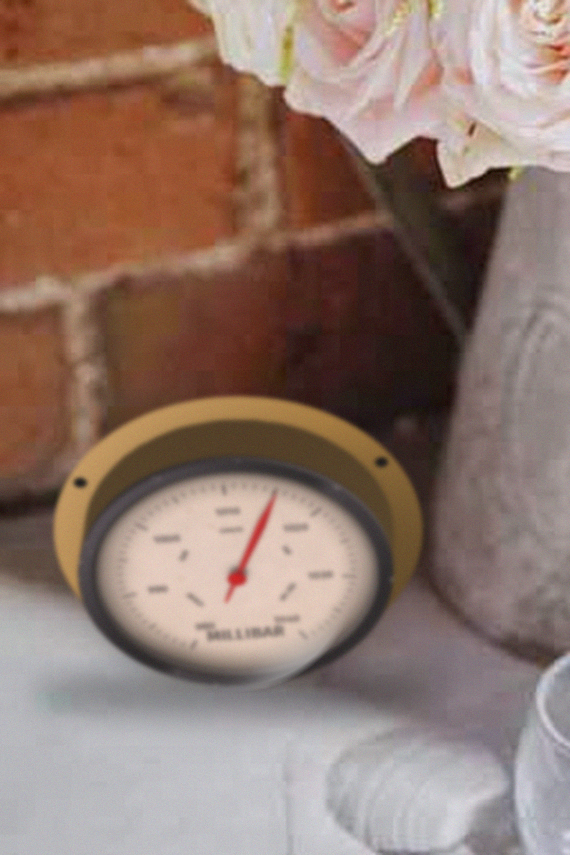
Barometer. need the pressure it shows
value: 1015 mbar
